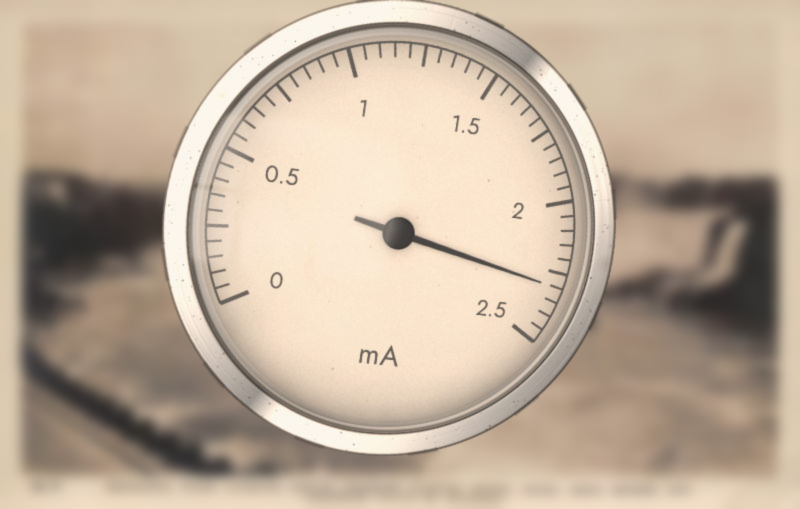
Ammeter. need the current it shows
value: 2.3 mA
